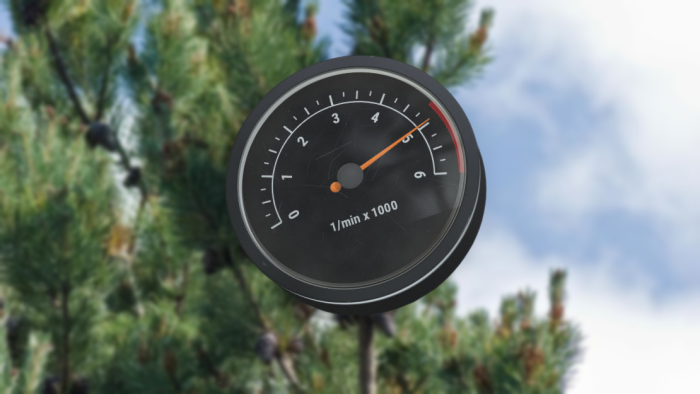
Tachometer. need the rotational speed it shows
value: 5000 rpm
